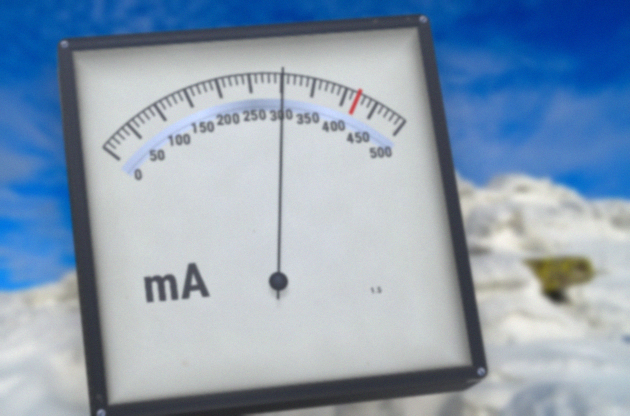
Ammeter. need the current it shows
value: 300 mA
